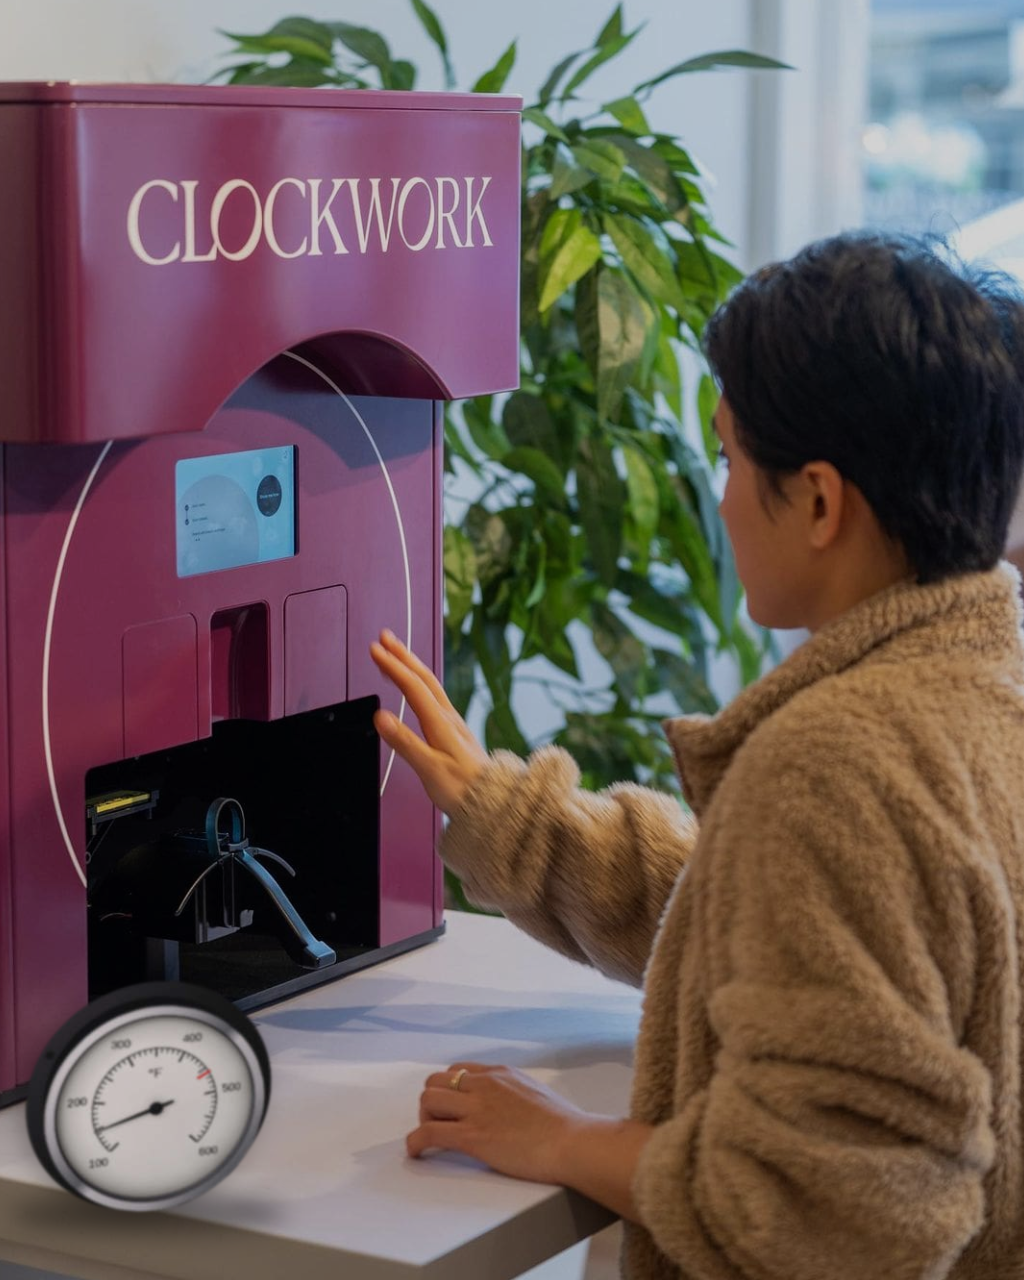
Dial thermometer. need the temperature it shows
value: 150 °F
